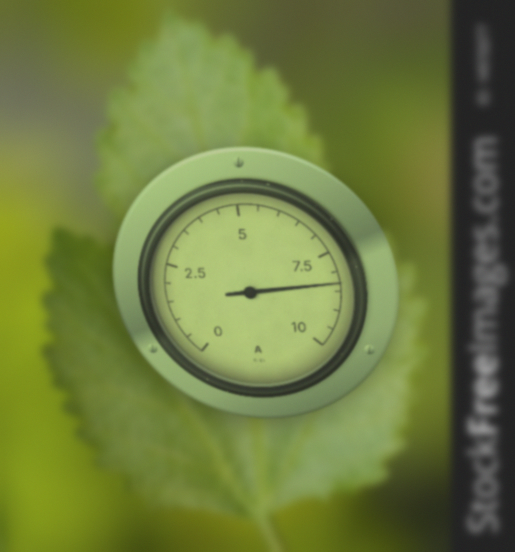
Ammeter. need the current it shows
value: 8.25 A
